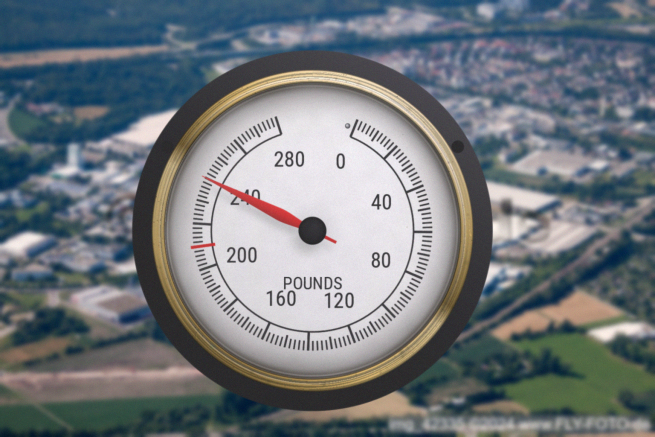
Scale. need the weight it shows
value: 240 lb
